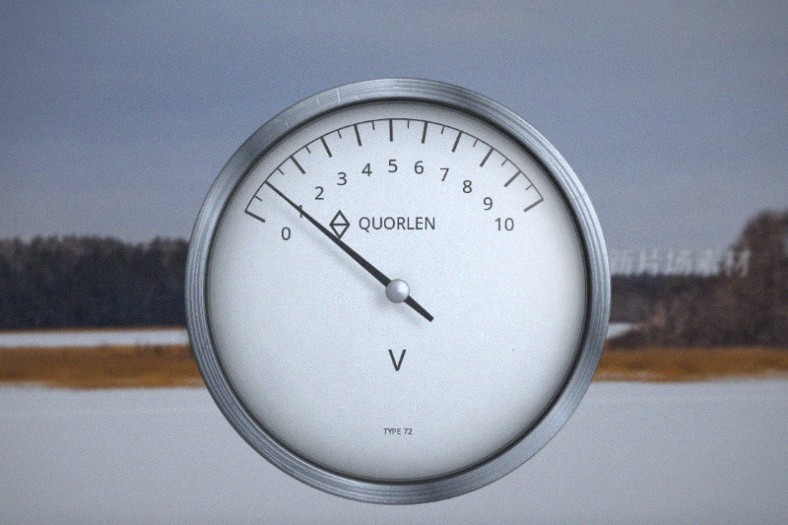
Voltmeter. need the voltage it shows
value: 1 V
